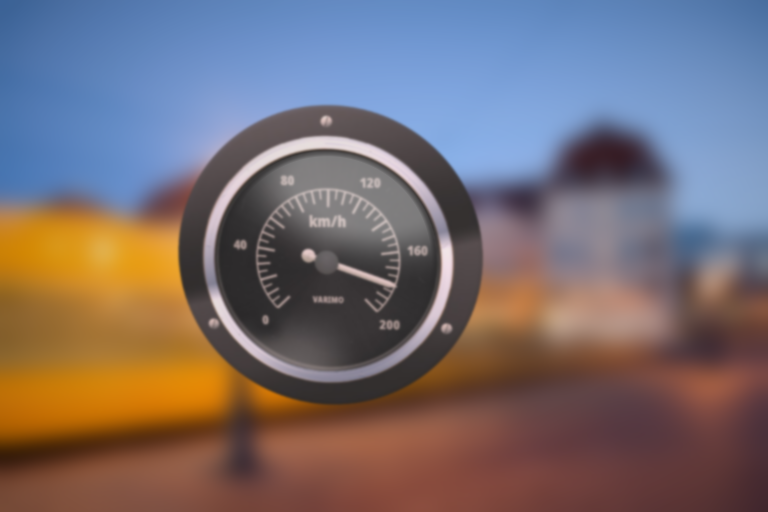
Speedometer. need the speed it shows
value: 180 km/h
